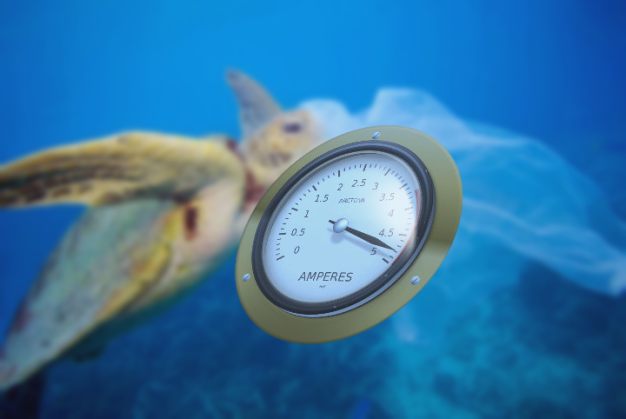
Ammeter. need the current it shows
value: 4.8 A
